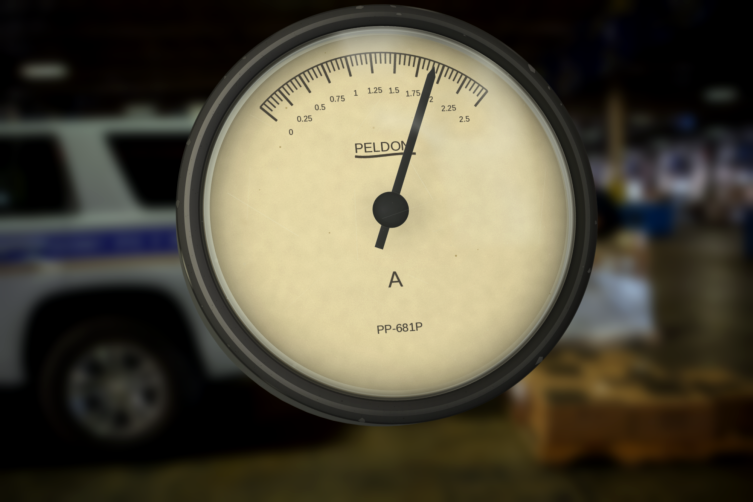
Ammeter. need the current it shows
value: 1.9 A
